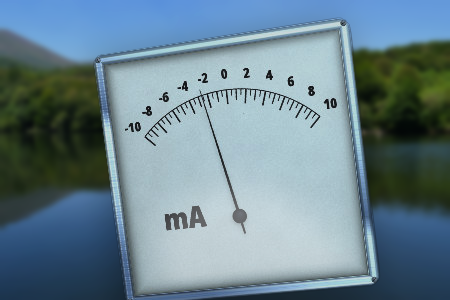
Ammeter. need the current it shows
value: -2.5 mA
